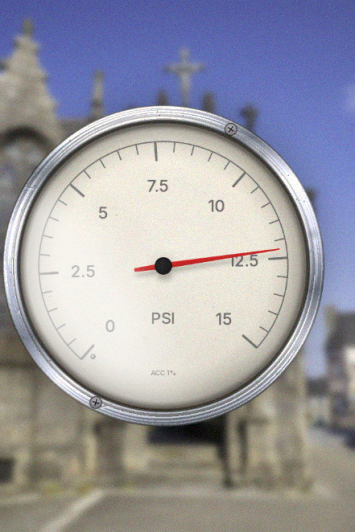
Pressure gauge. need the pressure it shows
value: 12.25 psi
